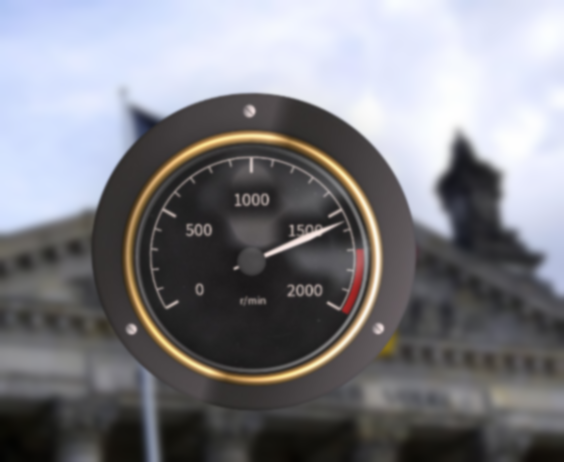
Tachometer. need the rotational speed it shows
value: 1550 rpm
